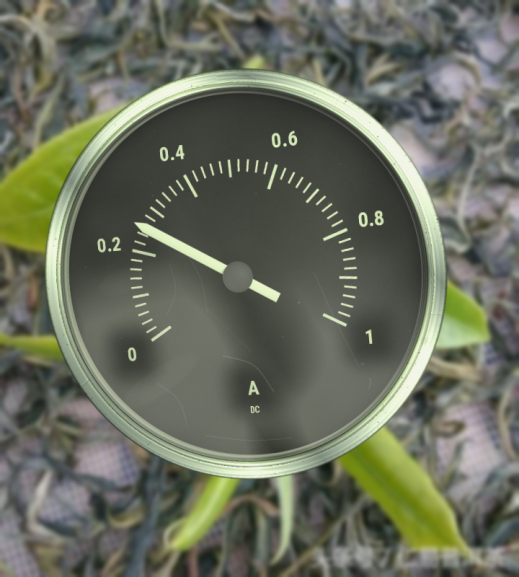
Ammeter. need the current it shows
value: 0.26 A
